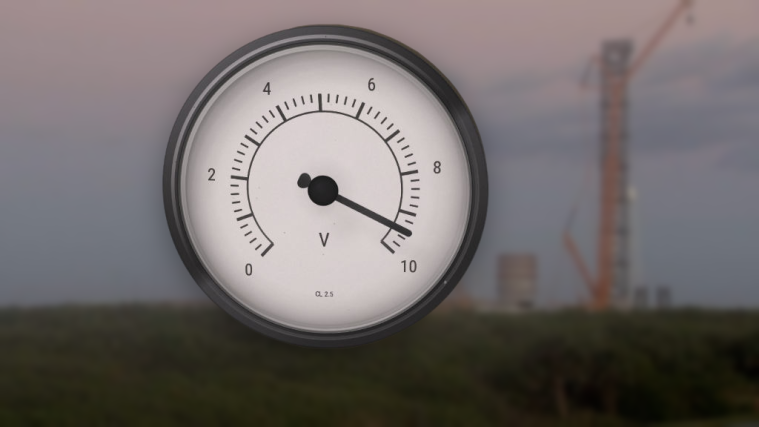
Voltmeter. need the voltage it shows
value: 9.4 V
